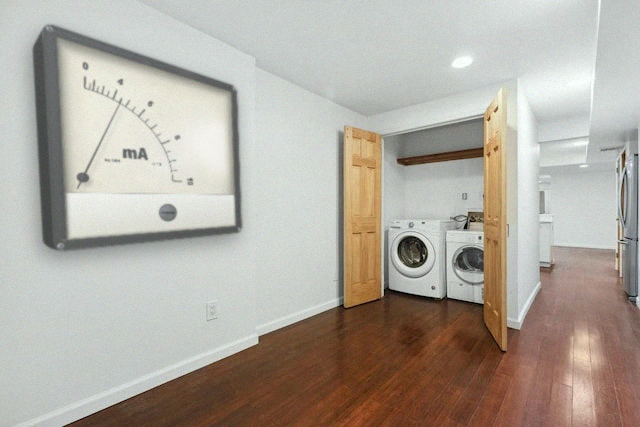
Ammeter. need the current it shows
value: 4.5 mA
